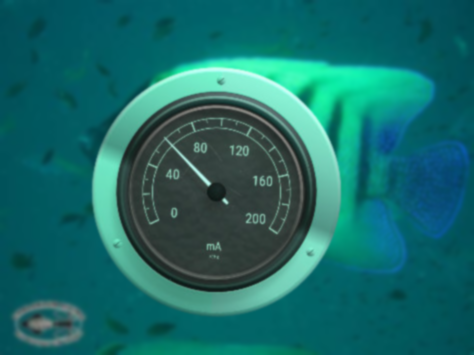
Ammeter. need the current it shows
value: 60 mA
